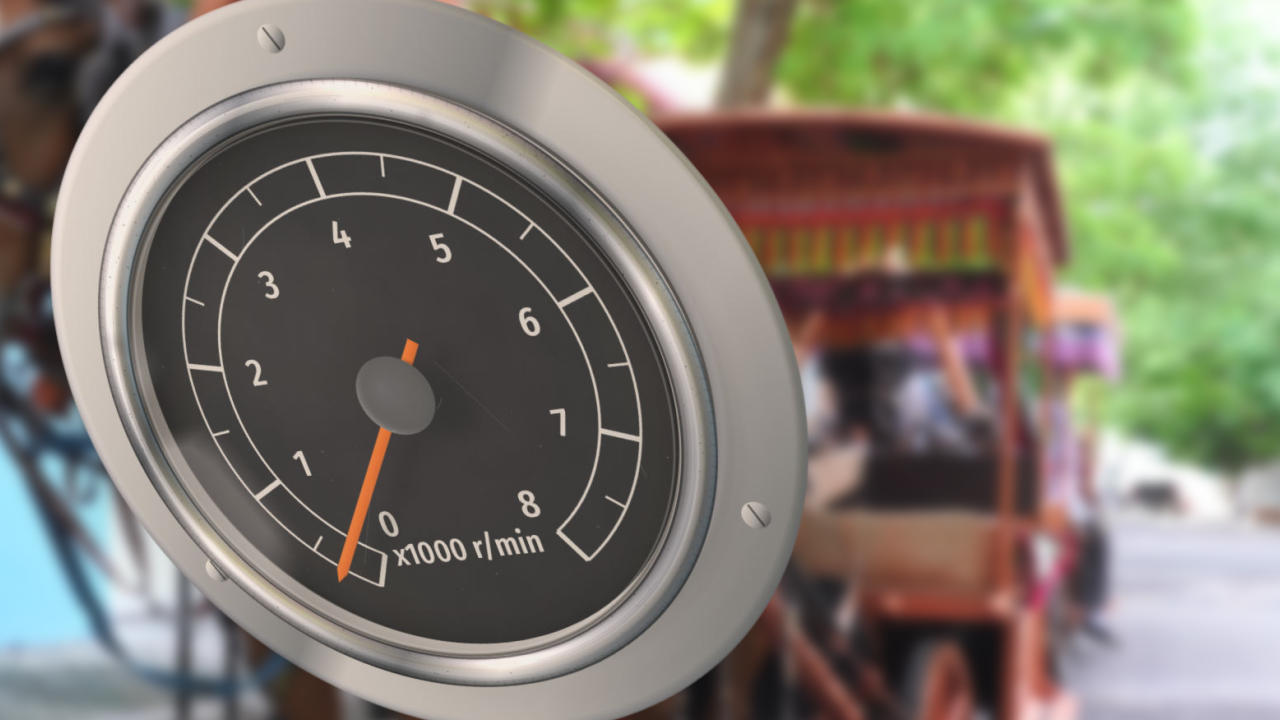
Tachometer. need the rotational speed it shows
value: 250 rpm
